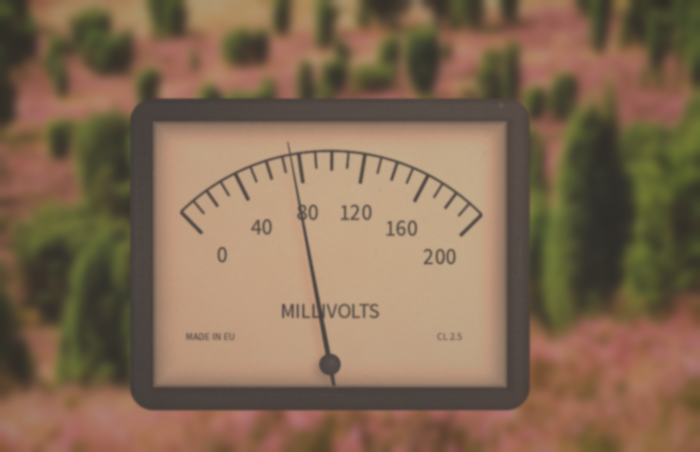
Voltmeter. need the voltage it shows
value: 75 mV
